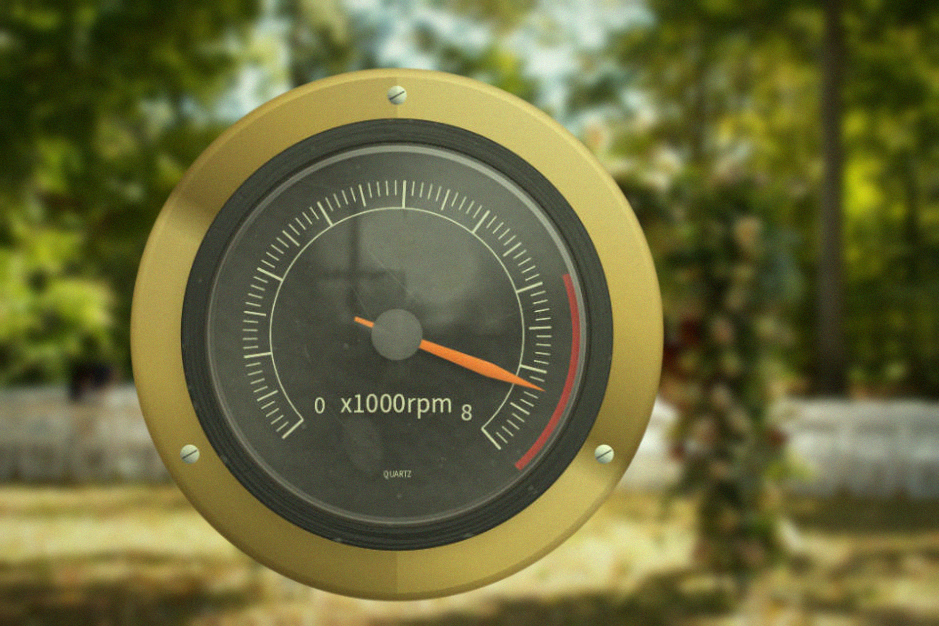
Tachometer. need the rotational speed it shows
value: 7200 rpm
